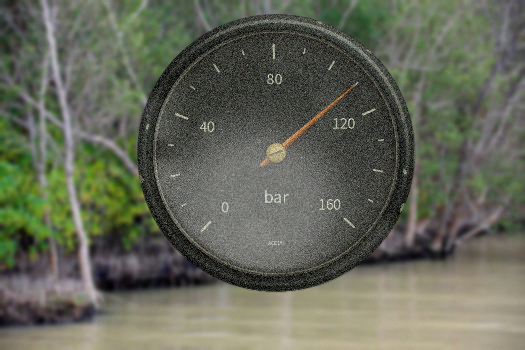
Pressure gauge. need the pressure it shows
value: 110 bar
